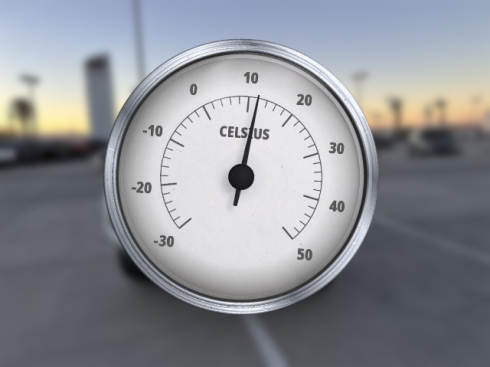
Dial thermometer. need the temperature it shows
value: 12 °C
